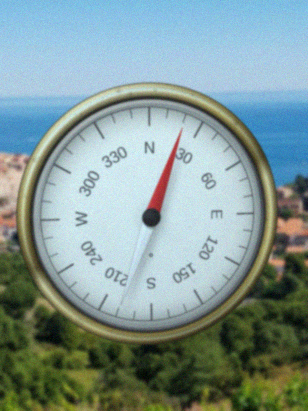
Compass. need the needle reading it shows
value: 20 °
